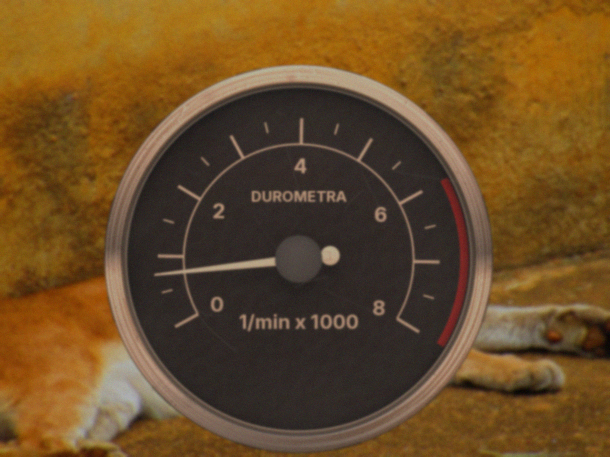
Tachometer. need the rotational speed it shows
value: 750 rpm
